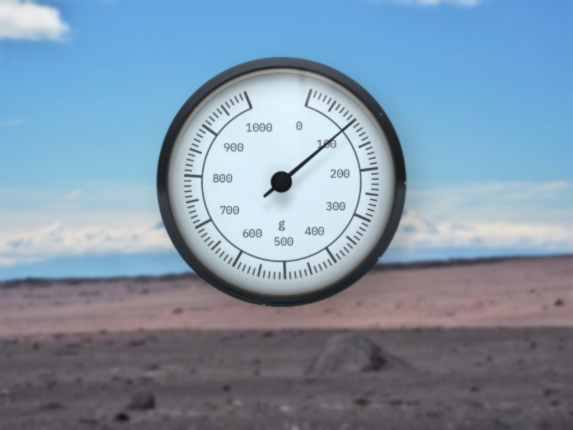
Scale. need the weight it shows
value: 100 g
